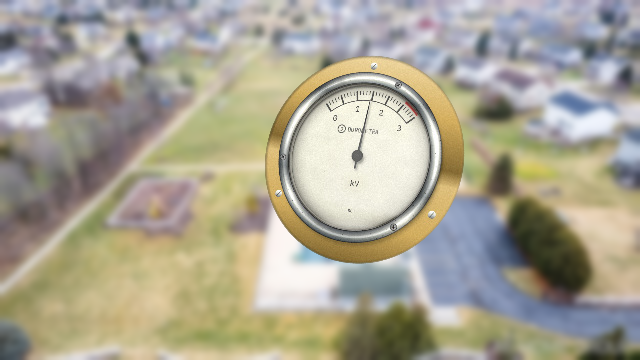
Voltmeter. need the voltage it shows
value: 1.5 kV
